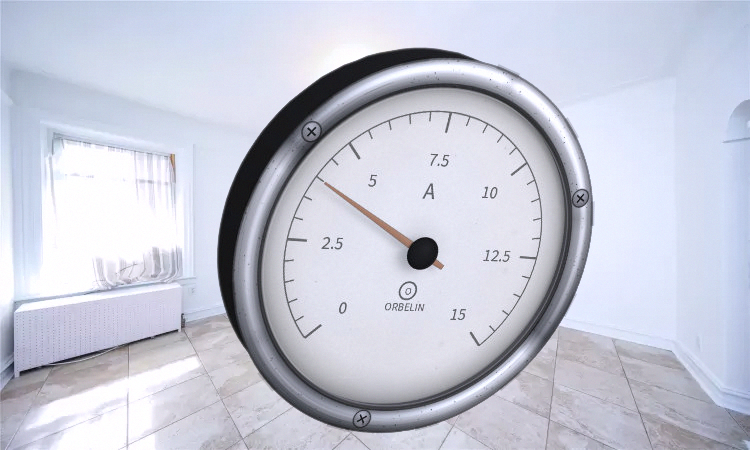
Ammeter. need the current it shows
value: 4 A
